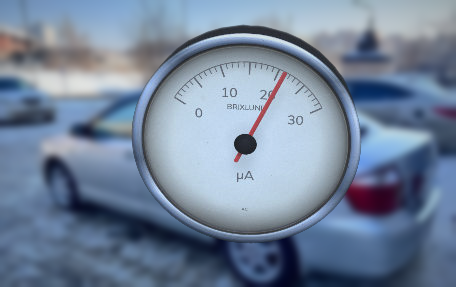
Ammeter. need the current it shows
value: 21 µA
